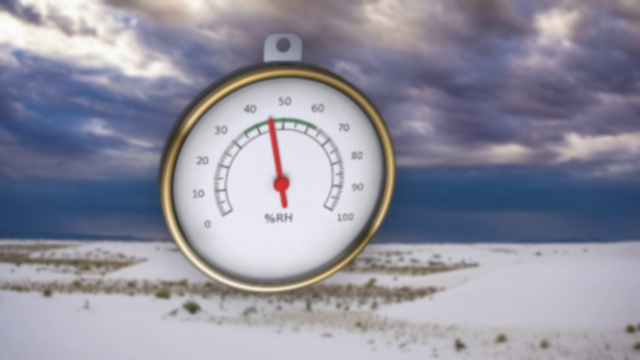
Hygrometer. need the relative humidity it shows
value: 45 %
